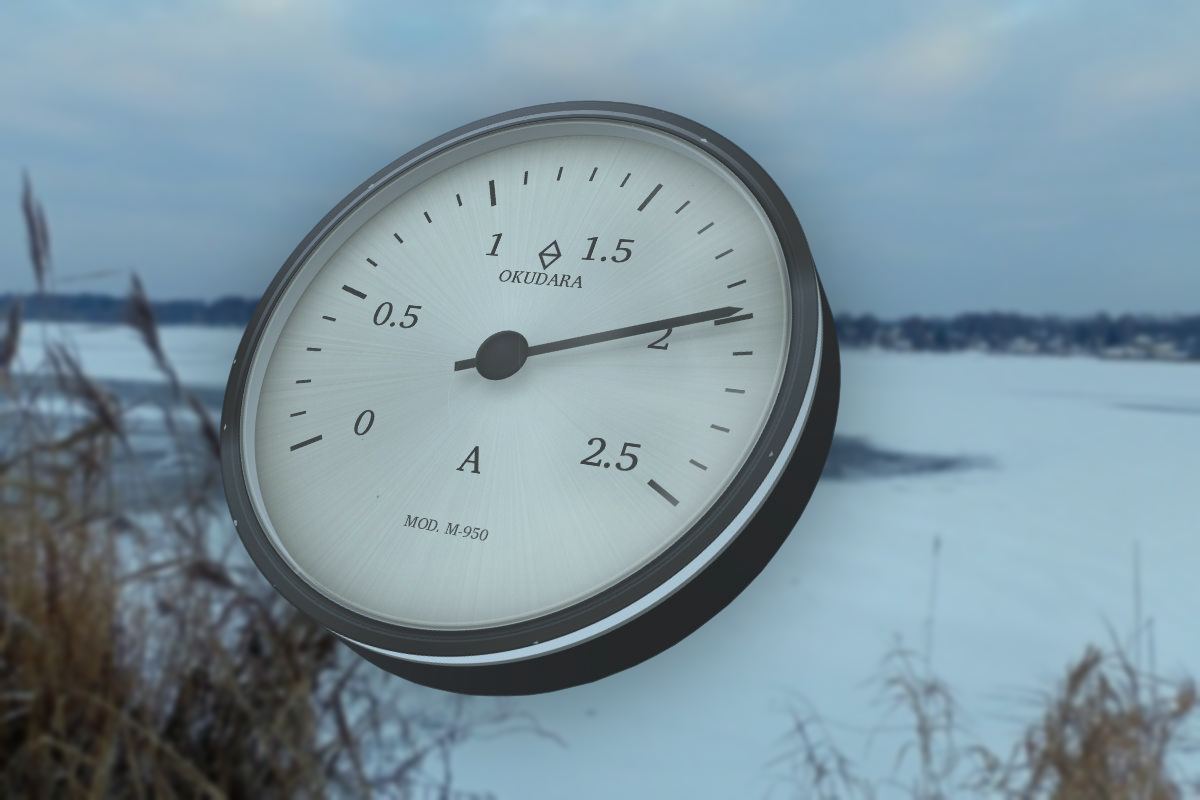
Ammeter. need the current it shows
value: 2 A
